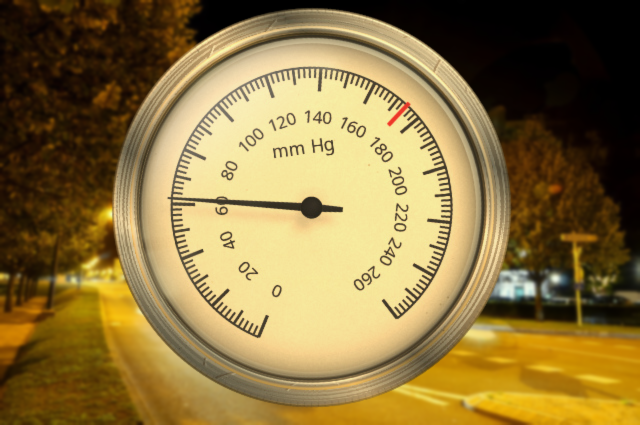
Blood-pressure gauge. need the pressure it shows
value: 62 mmHg
